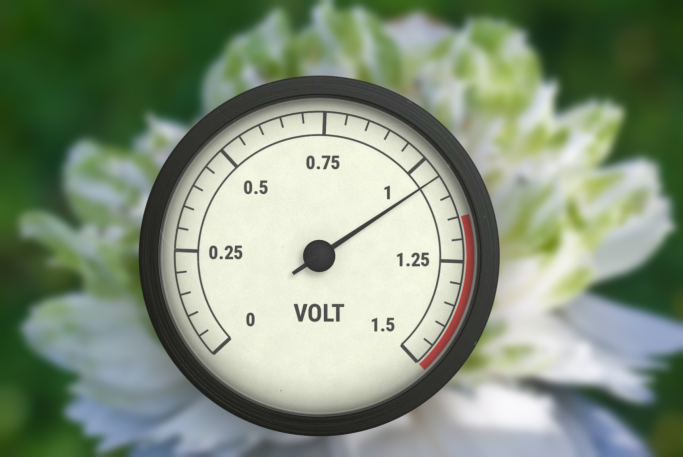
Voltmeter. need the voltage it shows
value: 1.05 V
